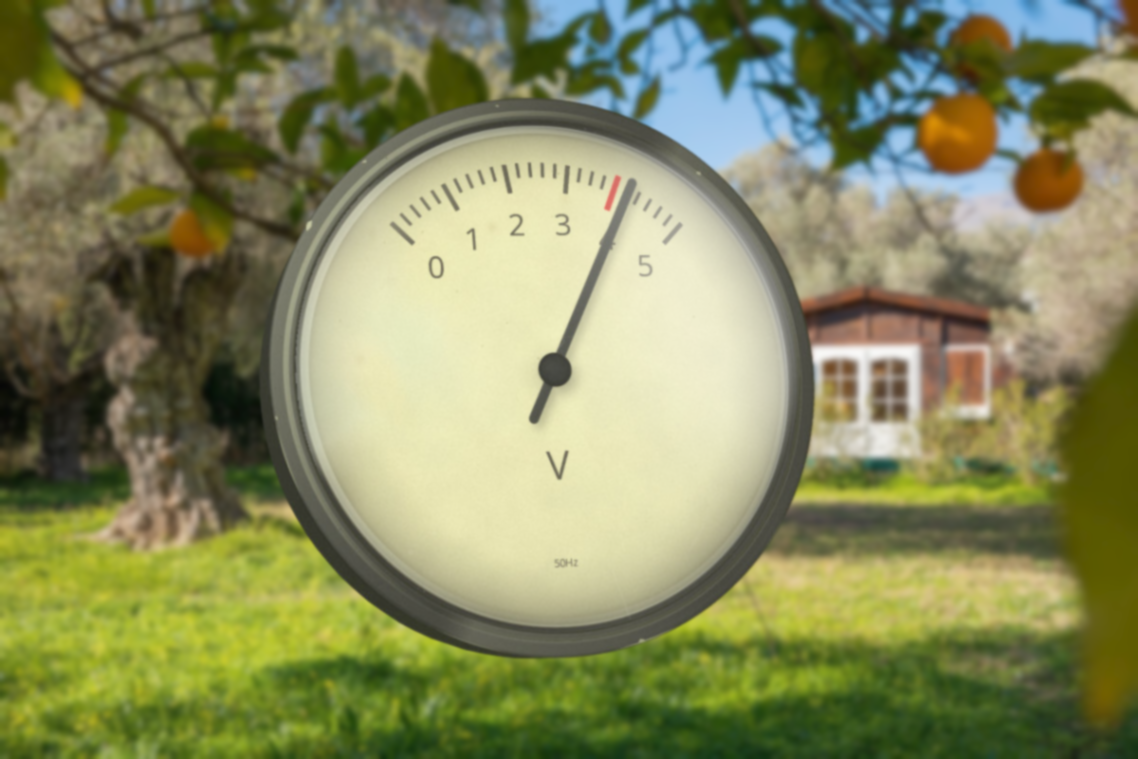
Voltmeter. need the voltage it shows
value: 4 V
